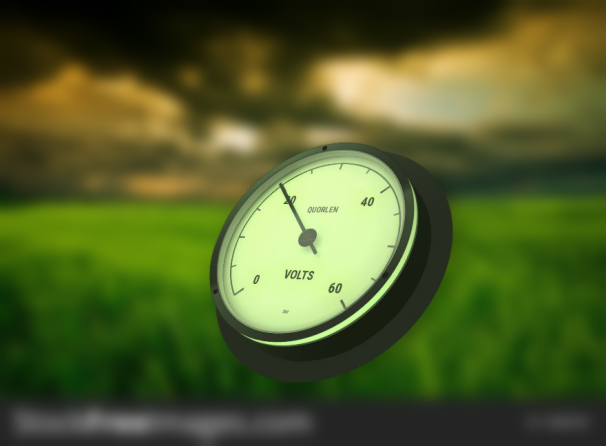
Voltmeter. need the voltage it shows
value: 20 V
